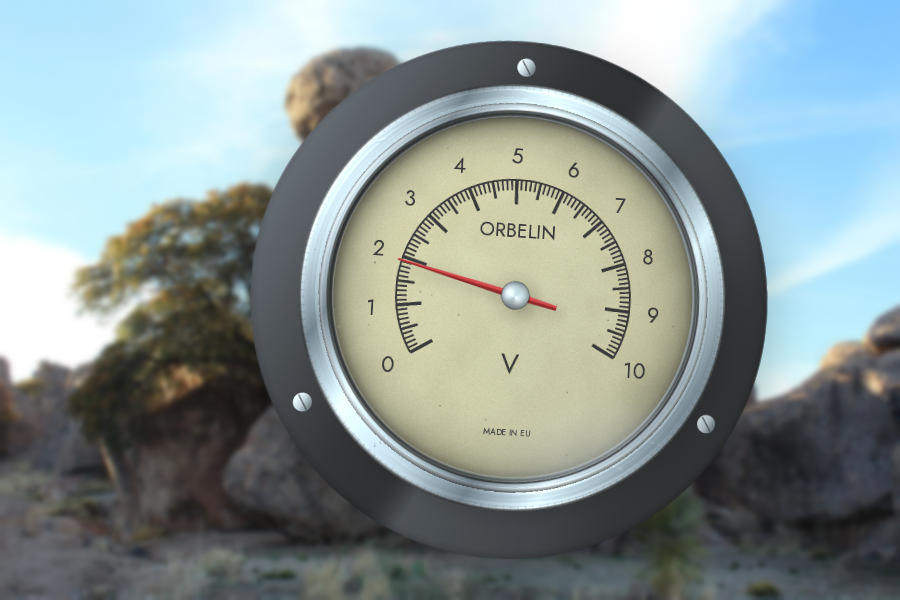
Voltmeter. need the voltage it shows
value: 1.9 V
